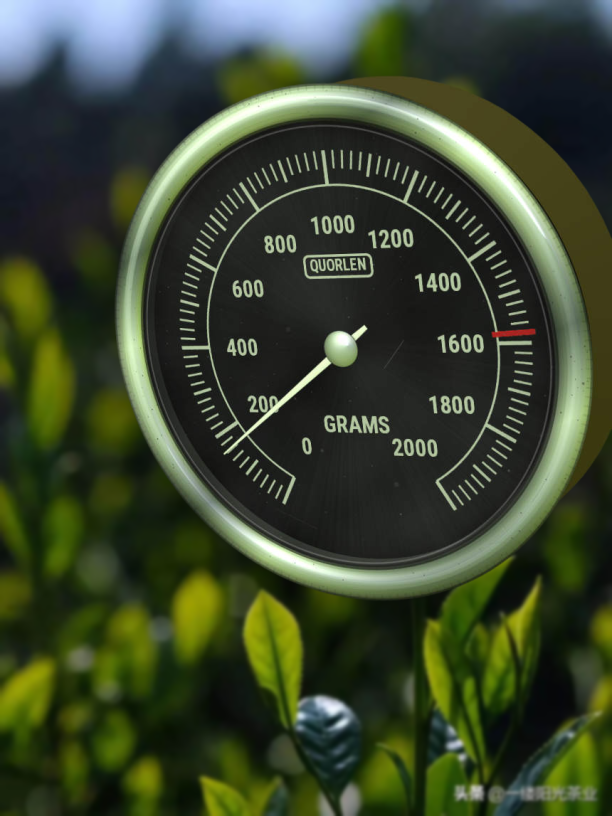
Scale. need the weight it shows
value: 160 g
